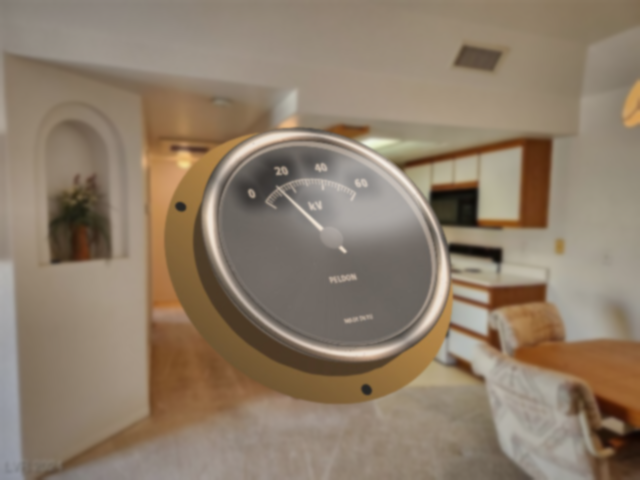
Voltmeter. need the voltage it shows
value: 10 kV
